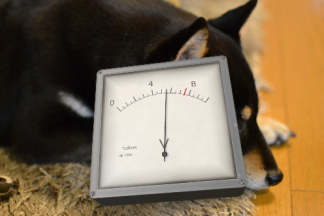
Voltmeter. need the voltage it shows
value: 5.5 V
